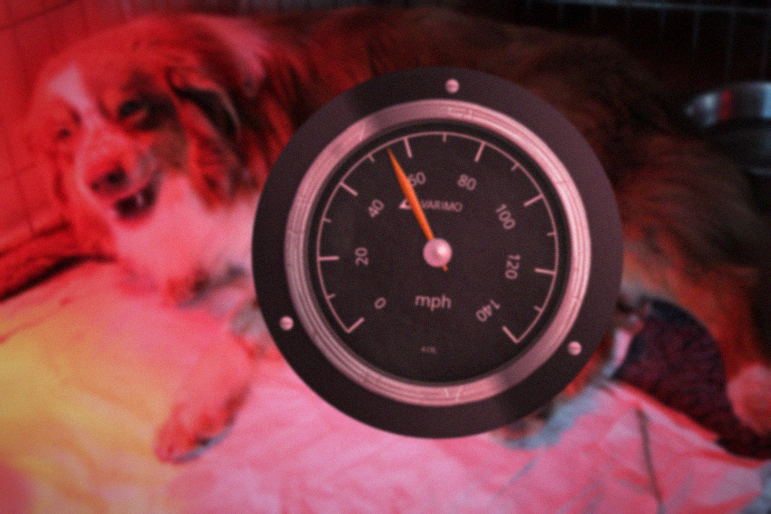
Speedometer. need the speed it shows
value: 55 mph
